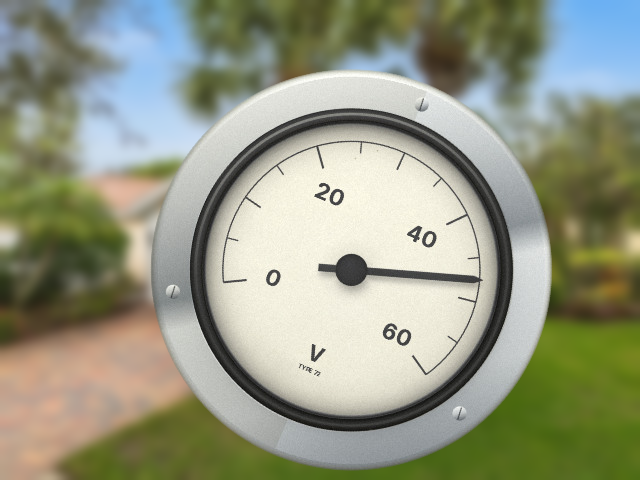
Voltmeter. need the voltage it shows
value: 47.5 V
